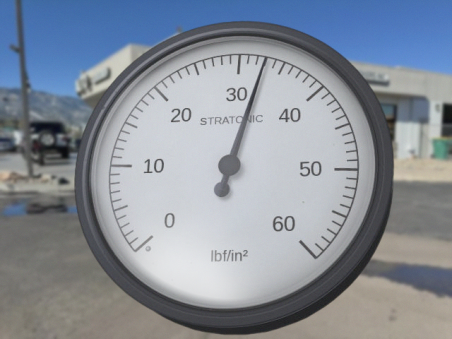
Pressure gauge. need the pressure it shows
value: 33 psi
